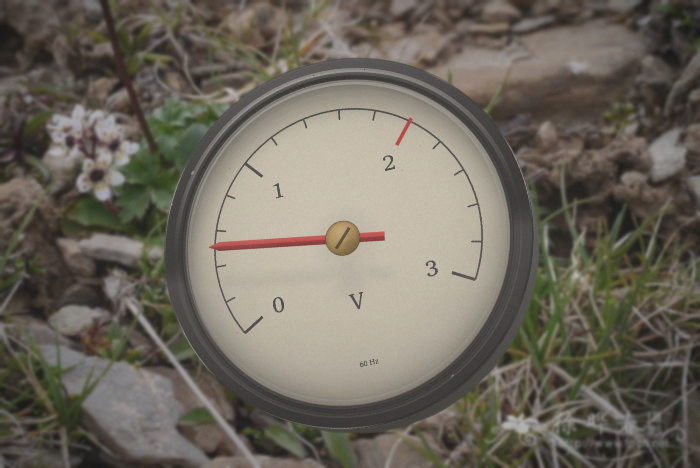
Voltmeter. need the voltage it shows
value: 0.5 V
